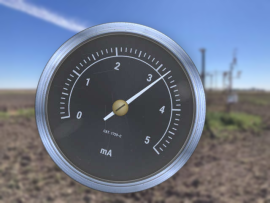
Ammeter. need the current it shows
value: 3.2 mA
